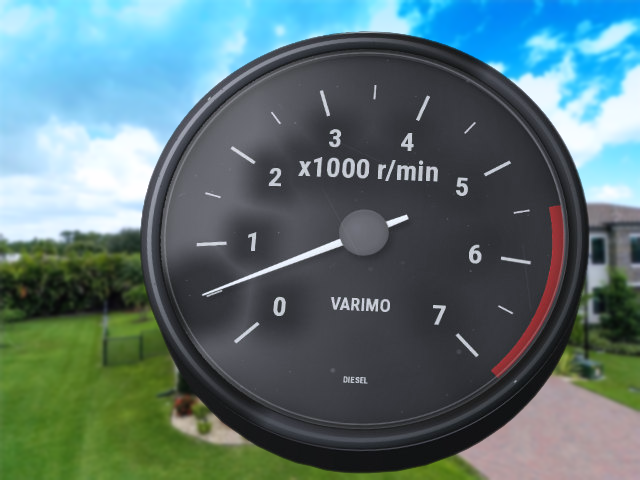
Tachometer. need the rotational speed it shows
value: 500 rpm
